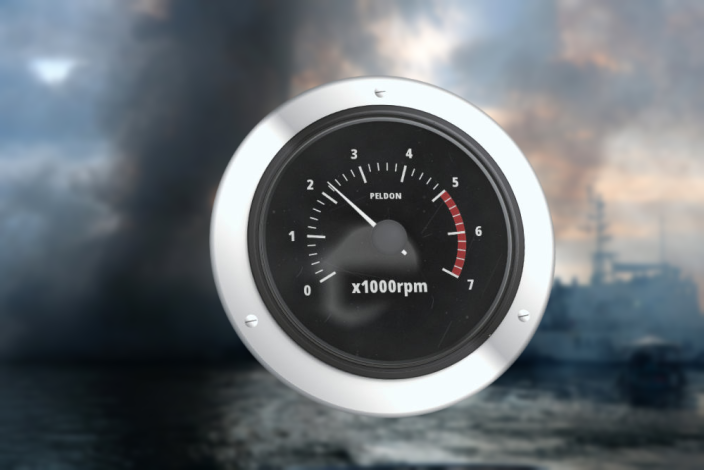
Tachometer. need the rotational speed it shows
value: 2200 rpm
